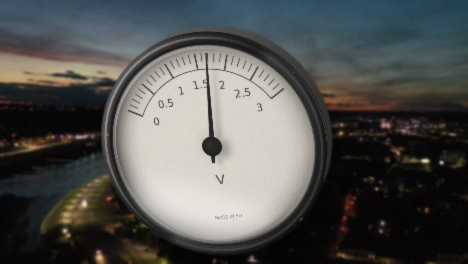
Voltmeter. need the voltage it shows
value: 1.7 V
